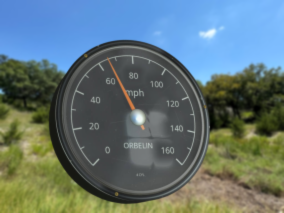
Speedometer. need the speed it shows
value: 65 mph
